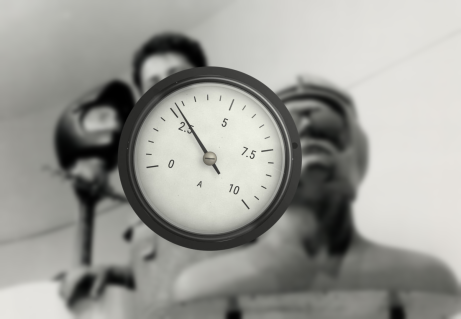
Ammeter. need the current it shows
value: 2.75 A
